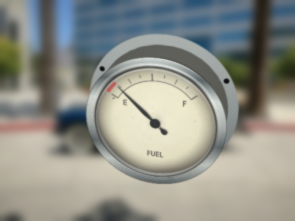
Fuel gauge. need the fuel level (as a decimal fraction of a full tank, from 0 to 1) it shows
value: 0.125
